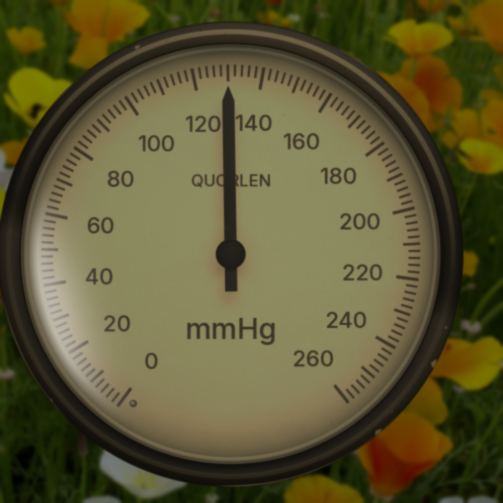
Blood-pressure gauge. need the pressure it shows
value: 130 mmHg
